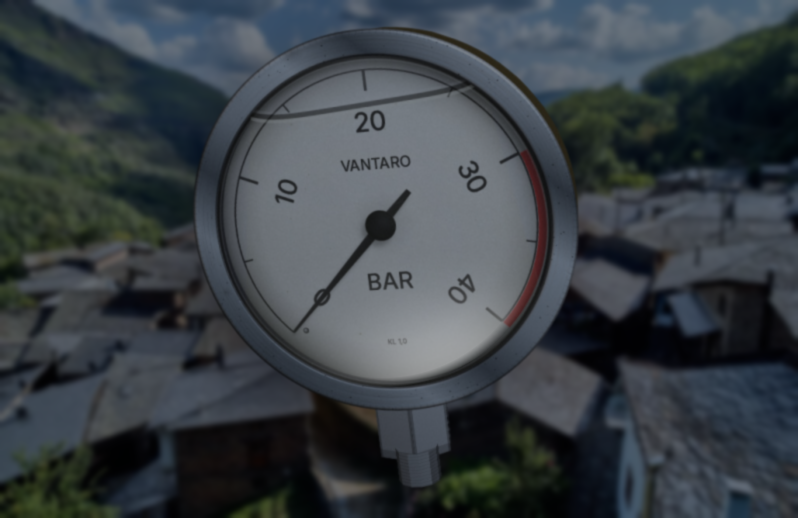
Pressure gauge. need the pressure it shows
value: 0 bar
